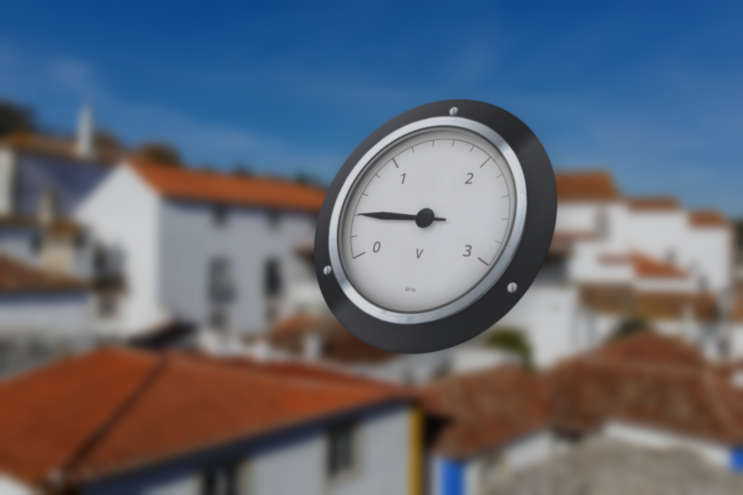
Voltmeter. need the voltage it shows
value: 0.4 V
